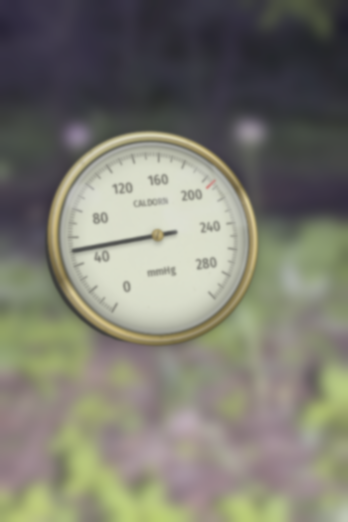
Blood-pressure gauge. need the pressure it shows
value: 50 mmHg
